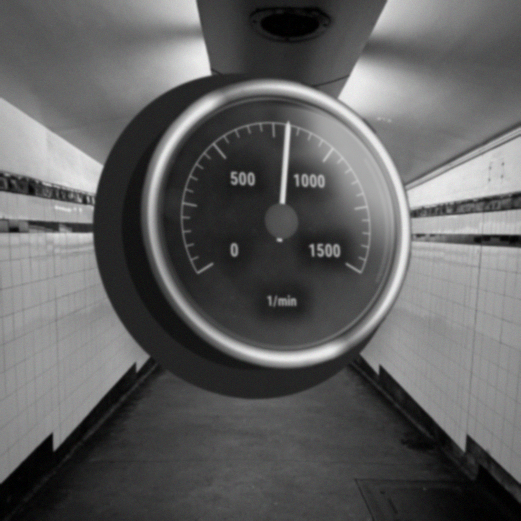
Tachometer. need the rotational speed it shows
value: 800 rpm
